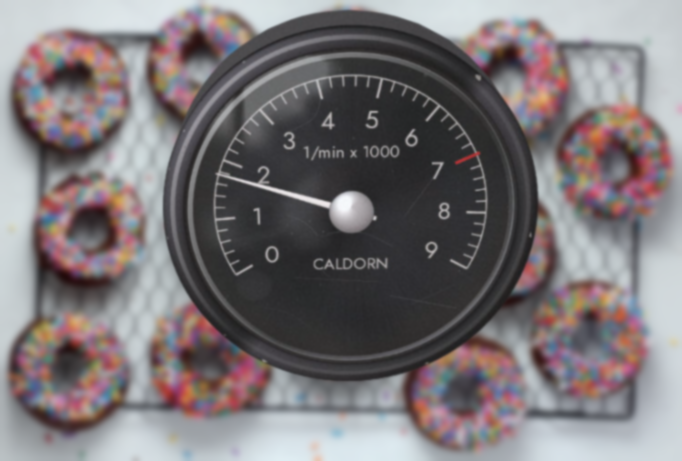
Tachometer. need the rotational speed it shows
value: 1800 rpm
